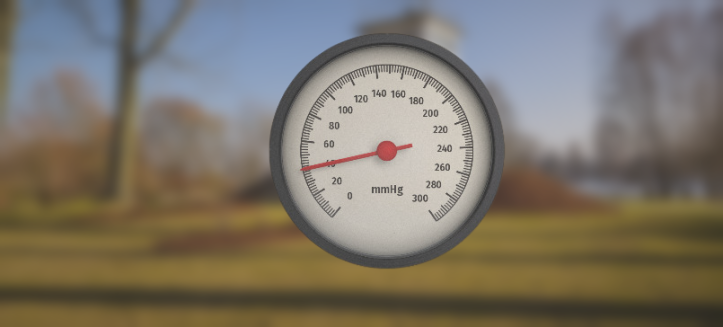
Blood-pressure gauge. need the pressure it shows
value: 40 mmHg
